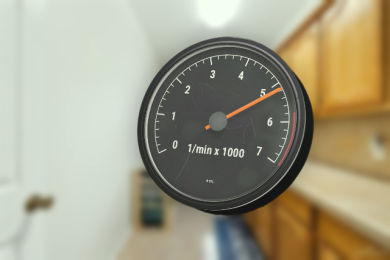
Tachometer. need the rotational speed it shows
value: 5200 rpm
